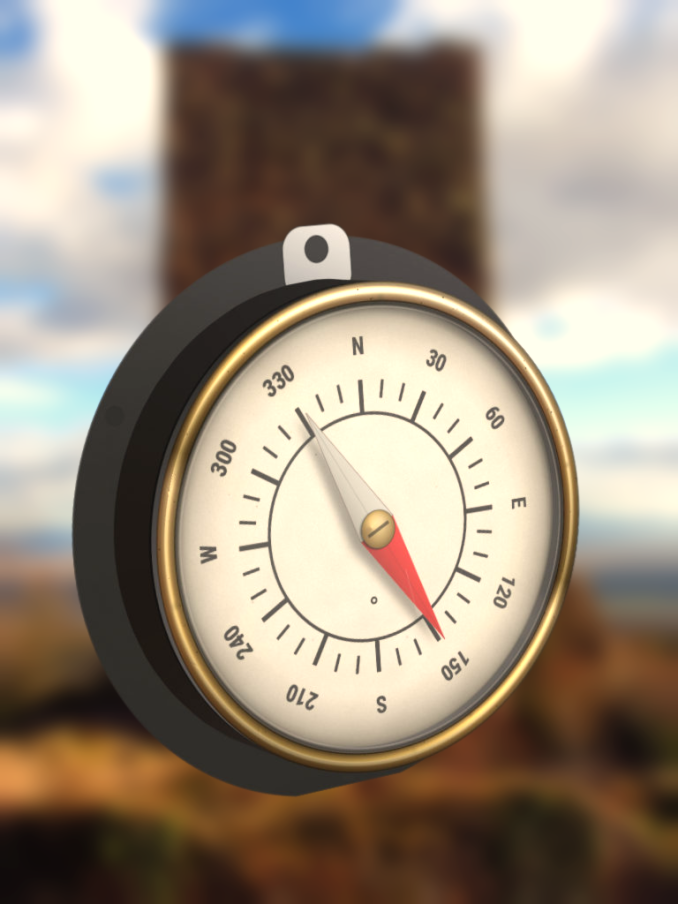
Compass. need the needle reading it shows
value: 150 °
